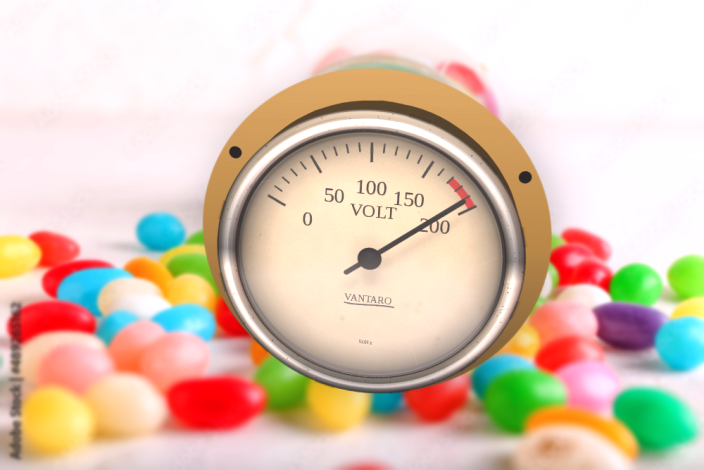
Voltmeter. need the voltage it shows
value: 190 V
